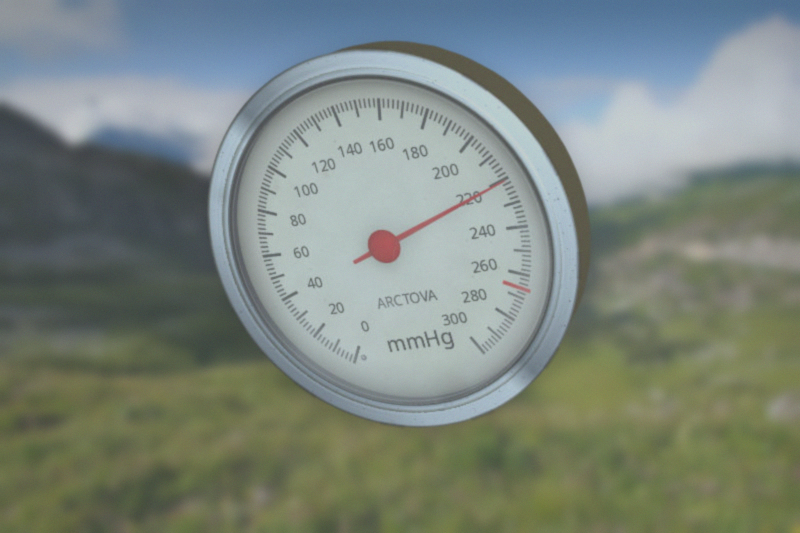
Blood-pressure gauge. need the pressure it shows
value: 220 mmHg
